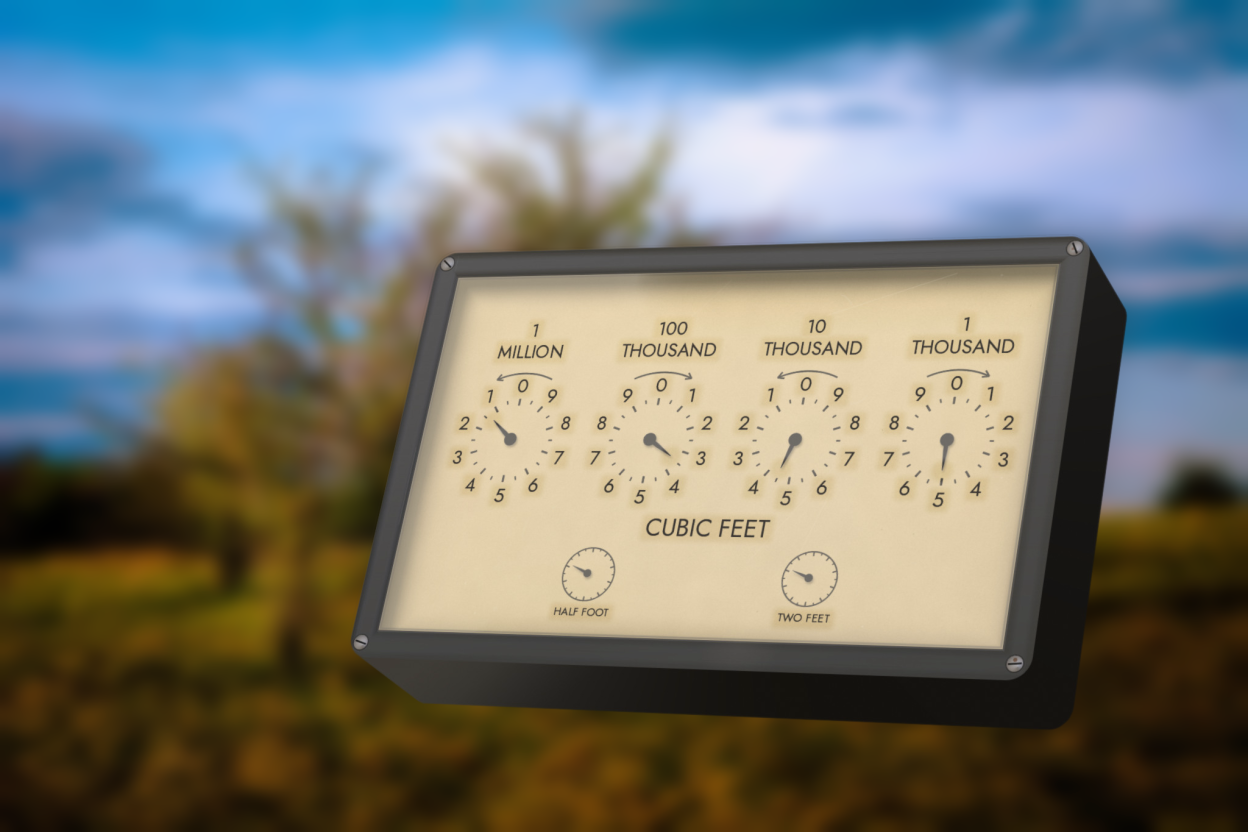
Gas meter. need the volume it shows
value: 134500 ft³
